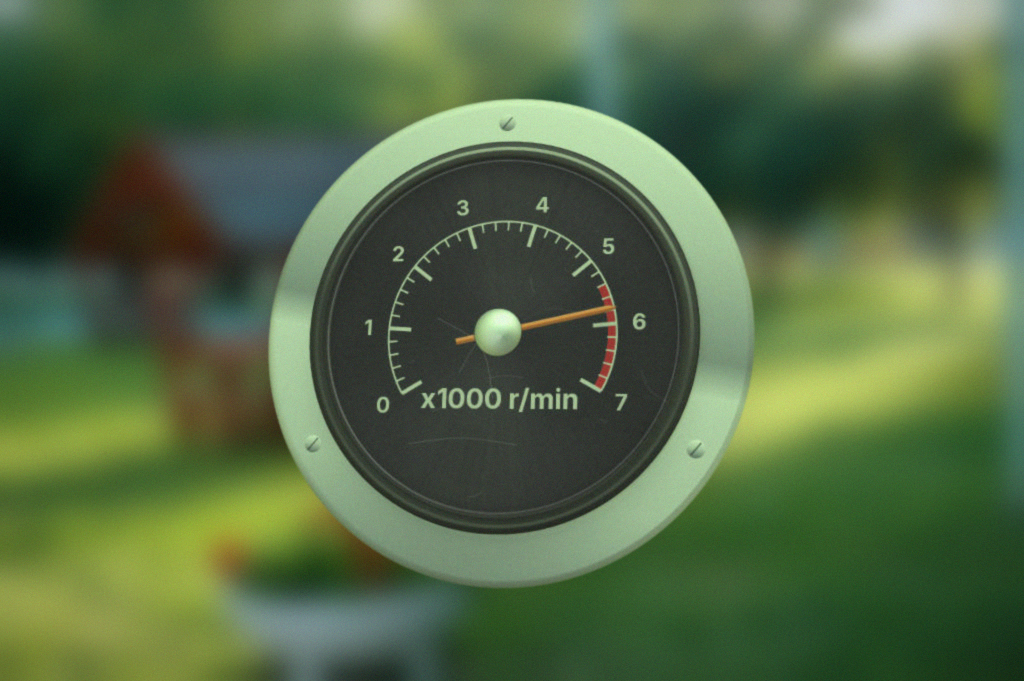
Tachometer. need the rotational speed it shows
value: 5800 rpm
